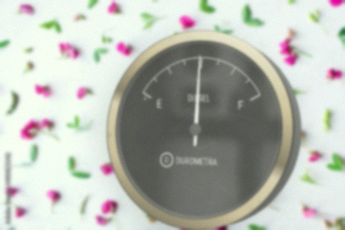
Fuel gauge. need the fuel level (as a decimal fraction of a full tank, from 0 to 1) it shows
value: 0.5
